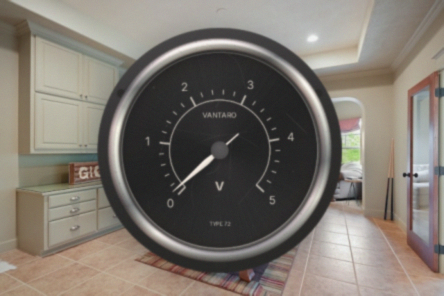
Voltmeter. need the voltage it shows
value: 0.1 V
